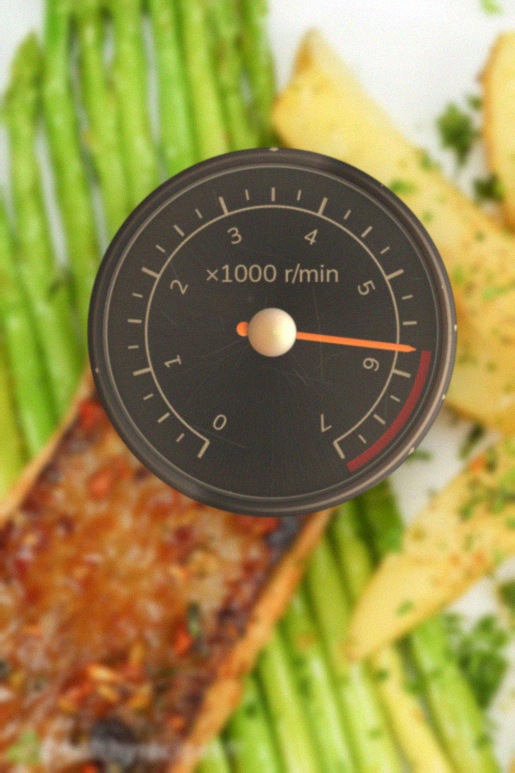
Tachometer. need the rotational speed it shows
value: 5750 rpm
